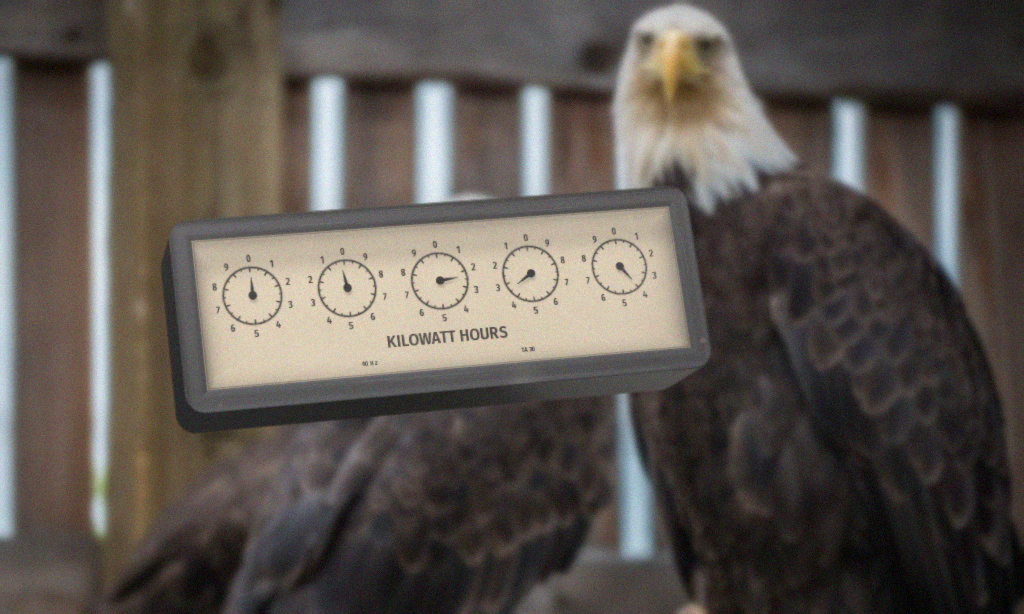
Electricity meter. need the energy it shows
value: 234 kWh
